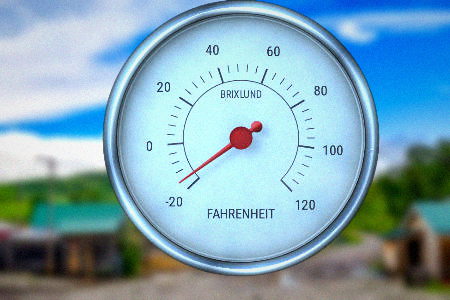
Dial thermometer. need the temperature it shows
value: -16 °F
